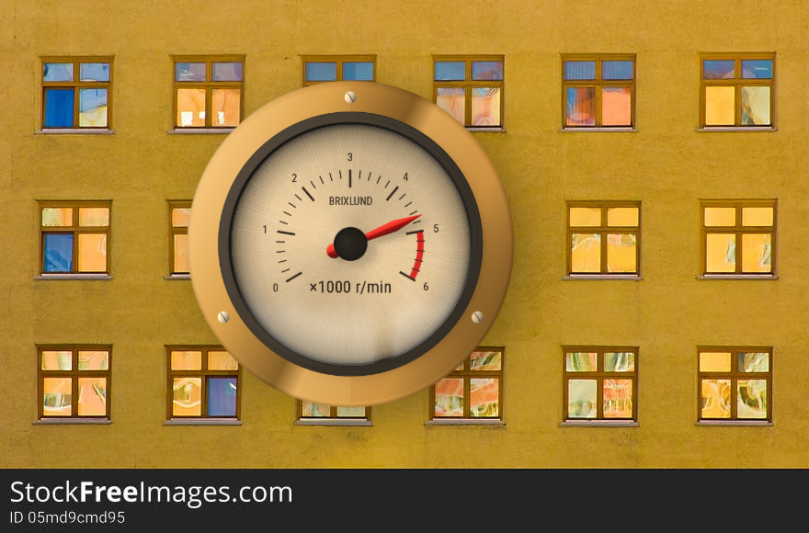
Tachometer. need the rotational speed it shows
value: 4700 rpm
